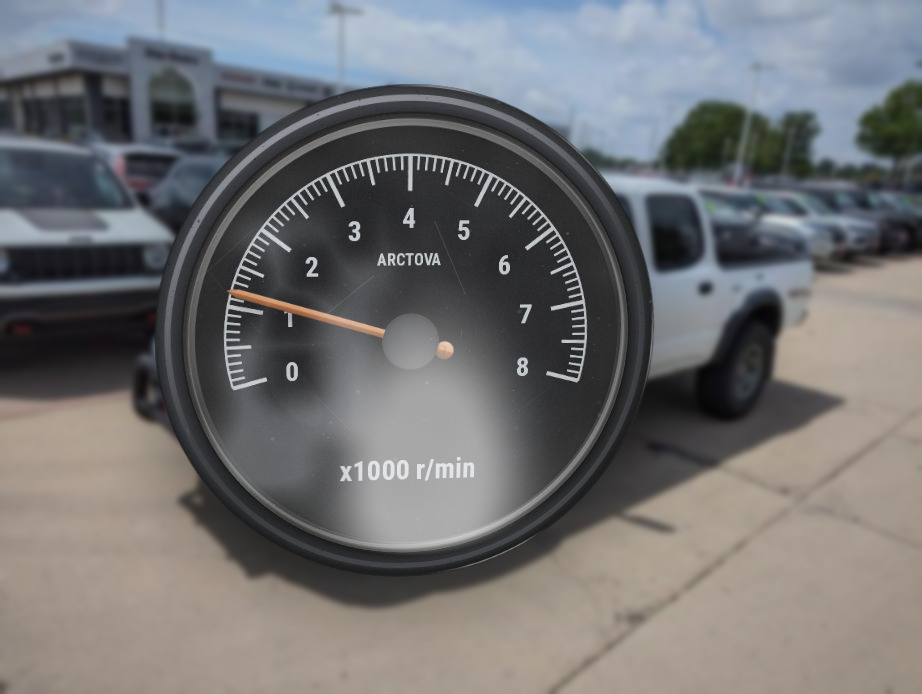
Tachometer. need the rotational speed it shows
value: 1200 rpm
